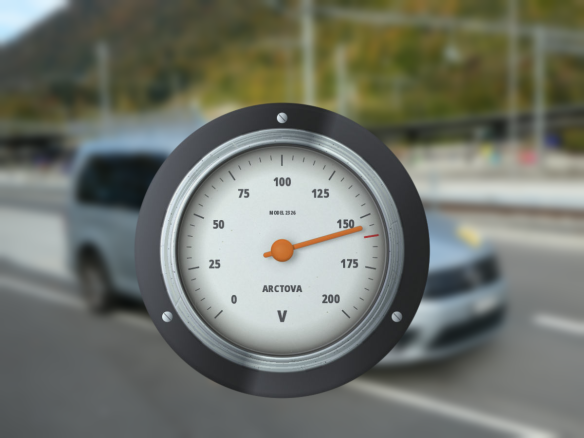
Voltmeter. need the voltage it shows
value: 155 V
